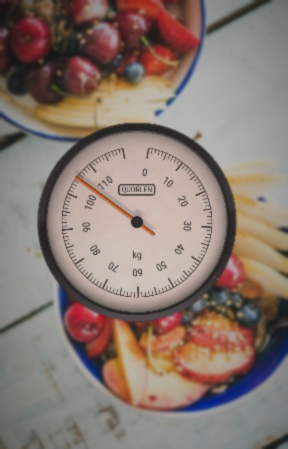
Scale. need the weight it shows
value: 105 kg
